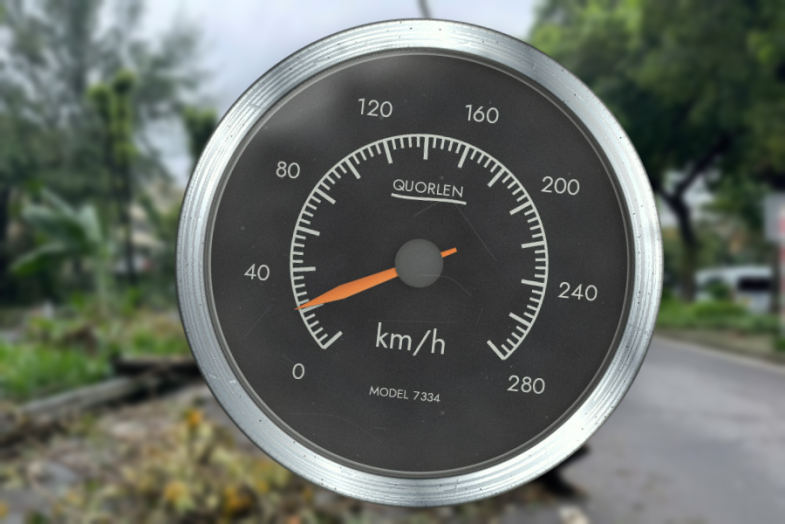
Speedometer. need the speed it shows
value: 22 km/h
